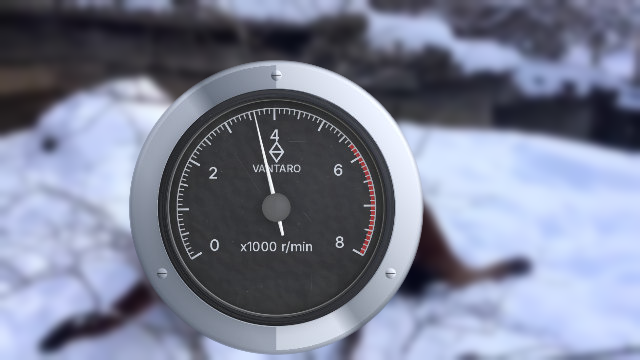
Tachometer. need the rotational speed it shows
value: 3600 rpm
